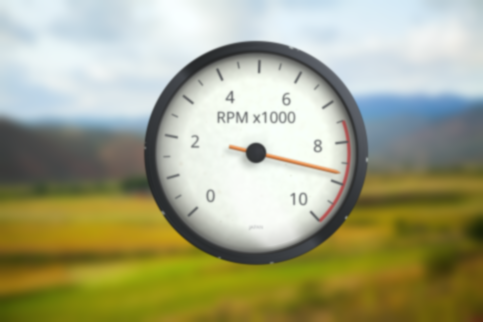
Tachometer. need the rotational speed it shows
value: 8750 rpm
